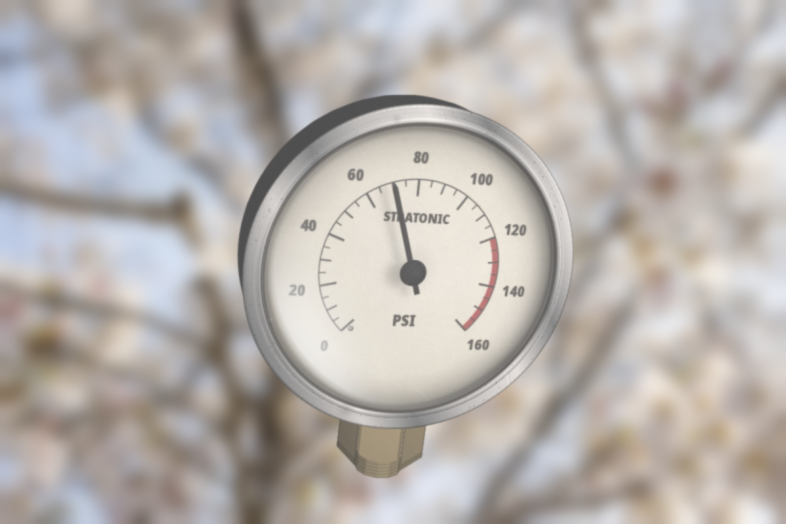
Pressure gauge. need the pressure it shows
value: 70 psi
